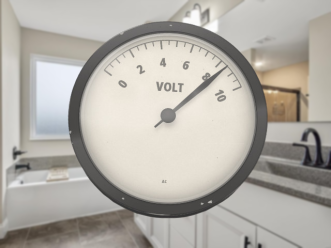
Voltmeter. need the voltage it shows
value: 8.5 V
